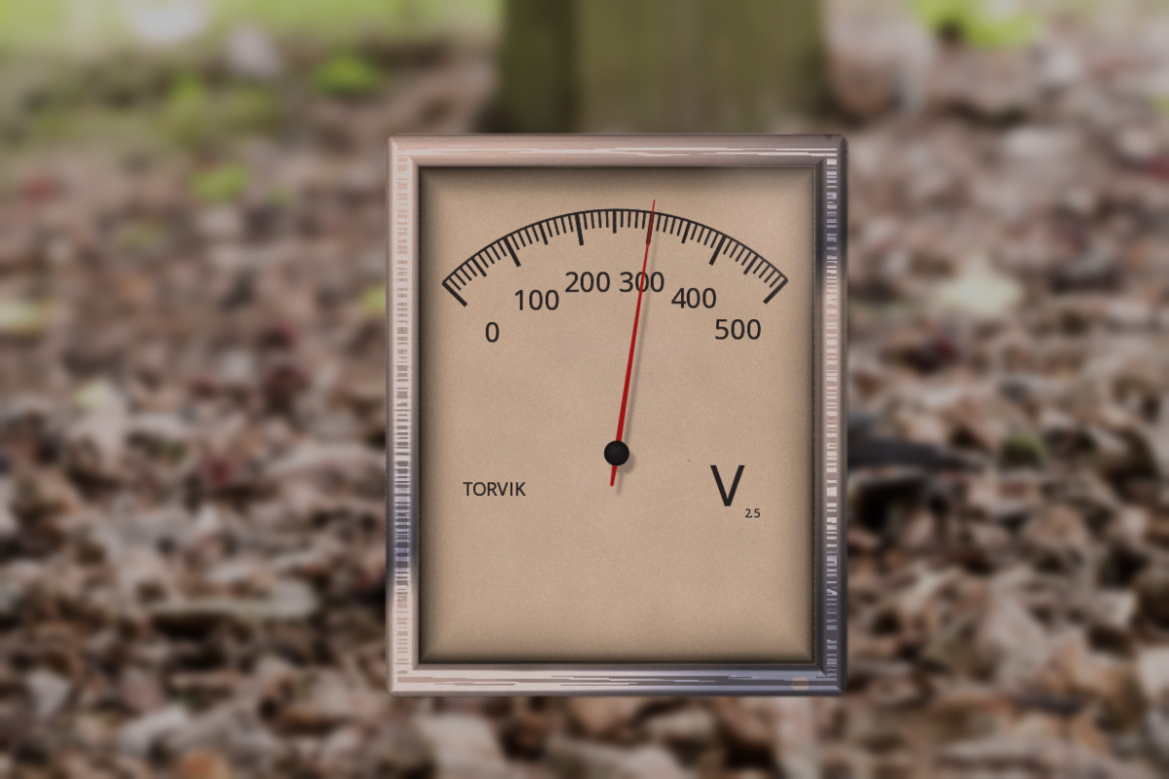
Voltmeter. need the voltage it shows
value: 300 V
